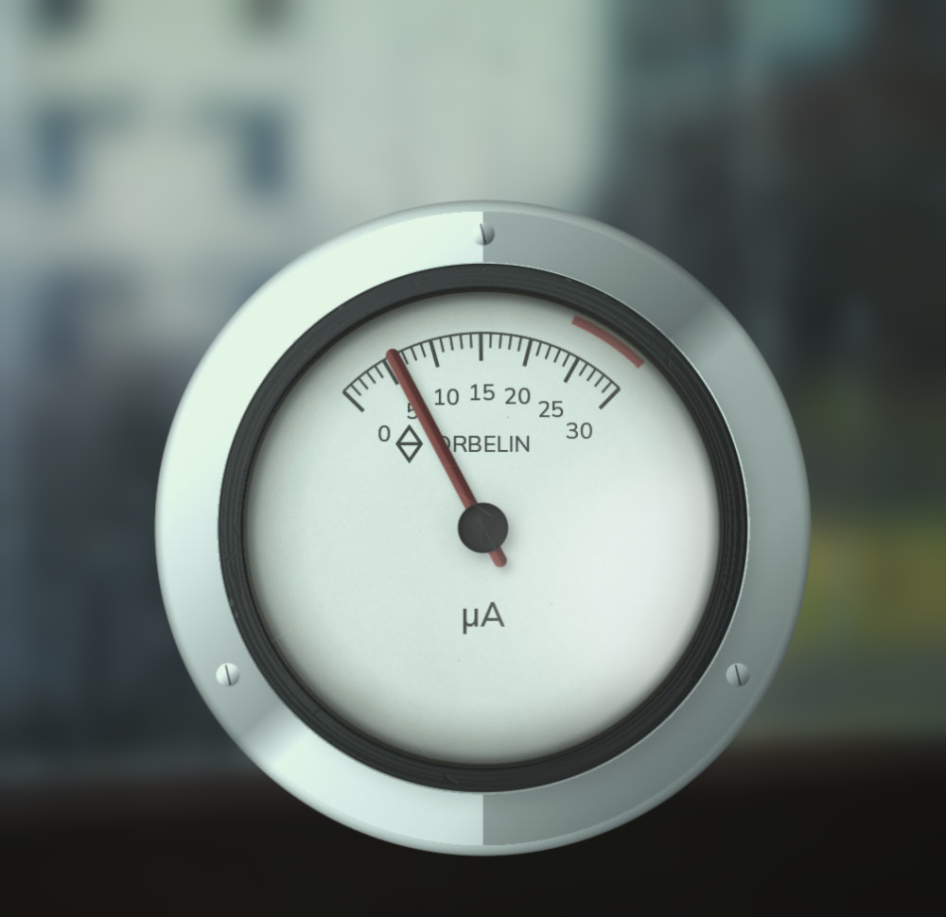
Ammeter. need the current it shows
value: 6 µA
